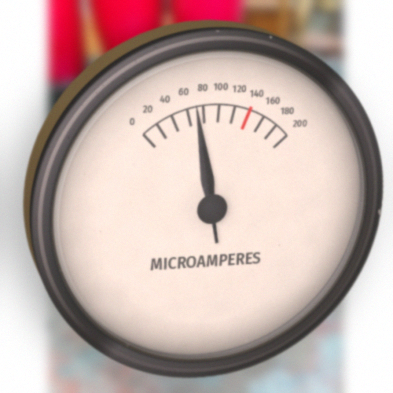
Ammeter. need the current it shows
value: 70 µA
